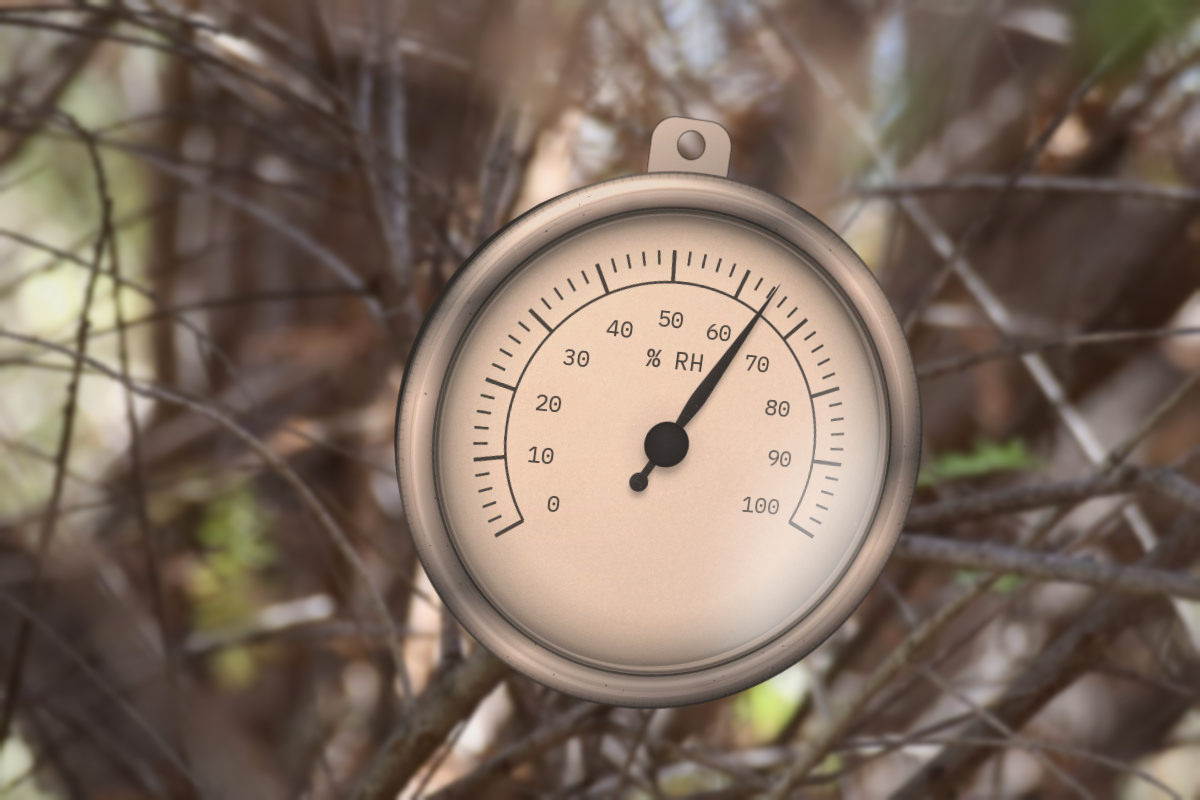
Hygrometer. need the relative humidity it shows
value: 64 %
